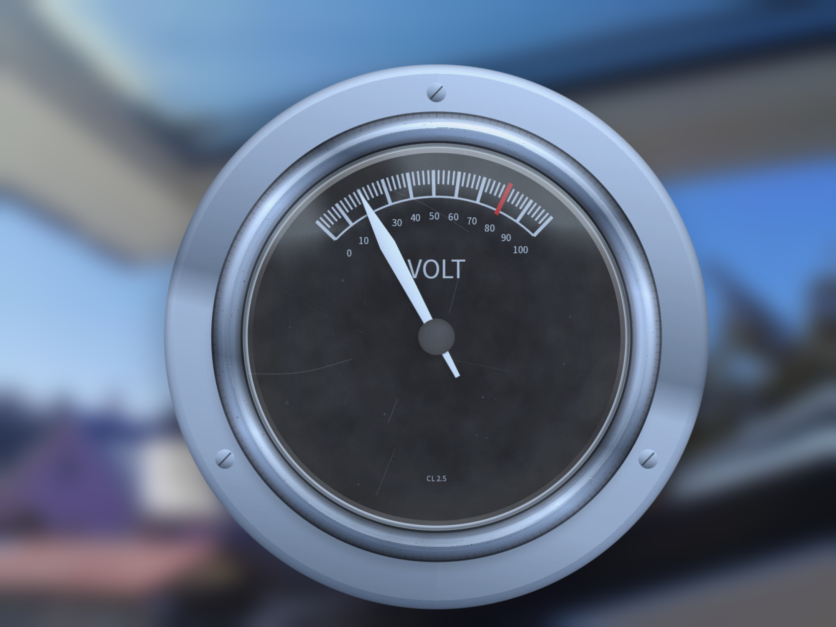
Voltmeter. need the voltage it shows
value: 20 V
